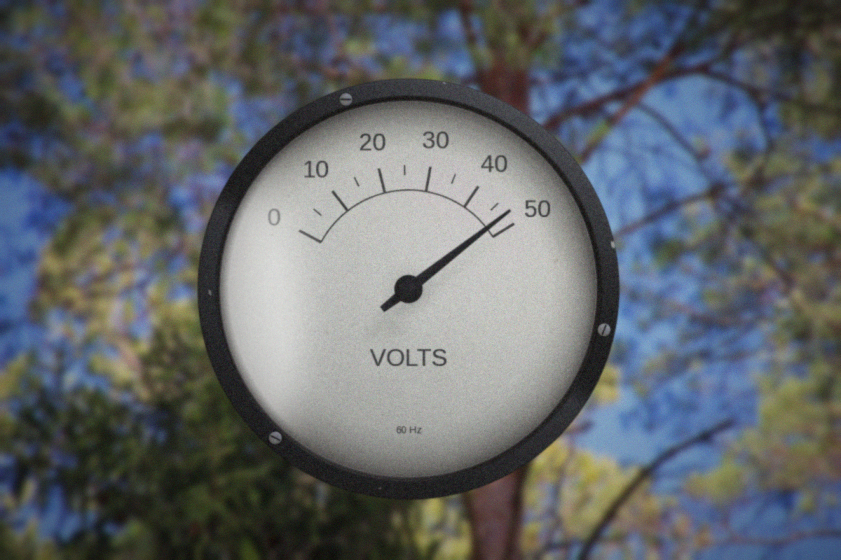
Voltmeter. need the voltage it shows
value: 47.5 V
